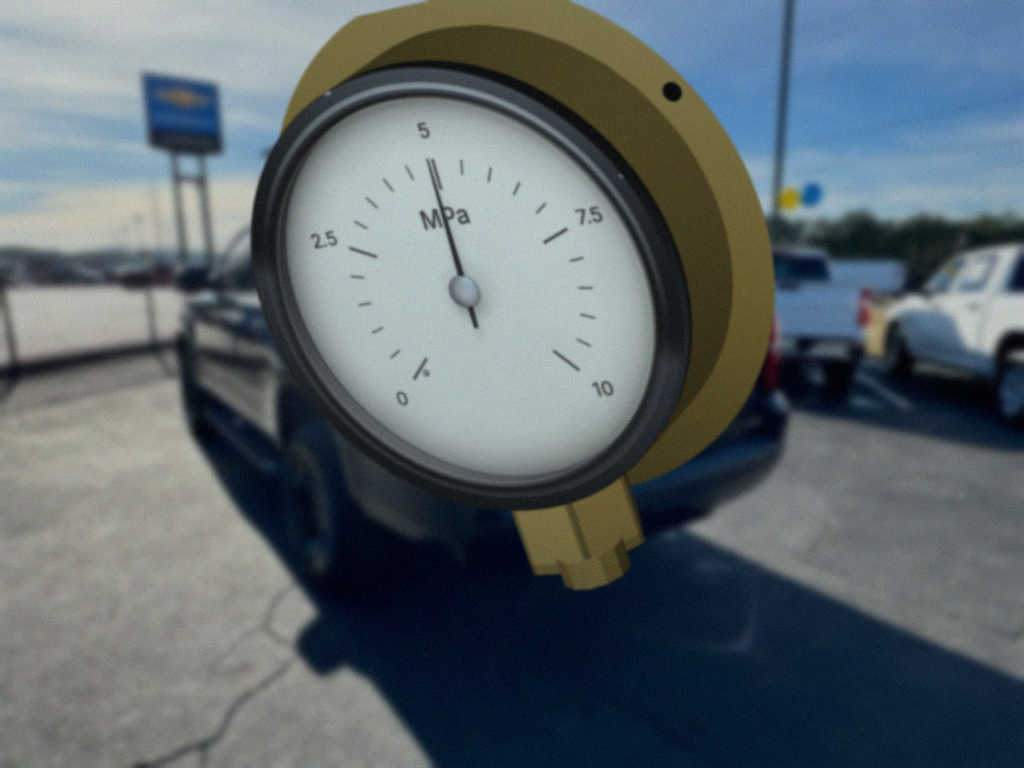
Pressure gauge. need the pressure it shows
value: 5 MPa
